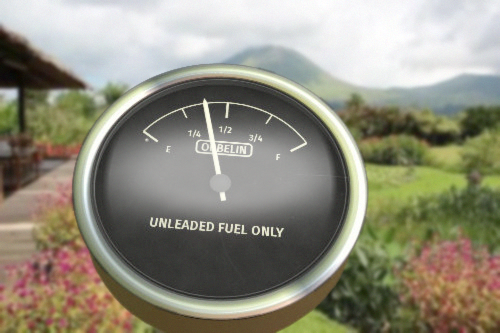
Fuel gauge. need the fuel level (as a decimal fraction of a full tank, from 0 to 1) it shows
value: 0.375
